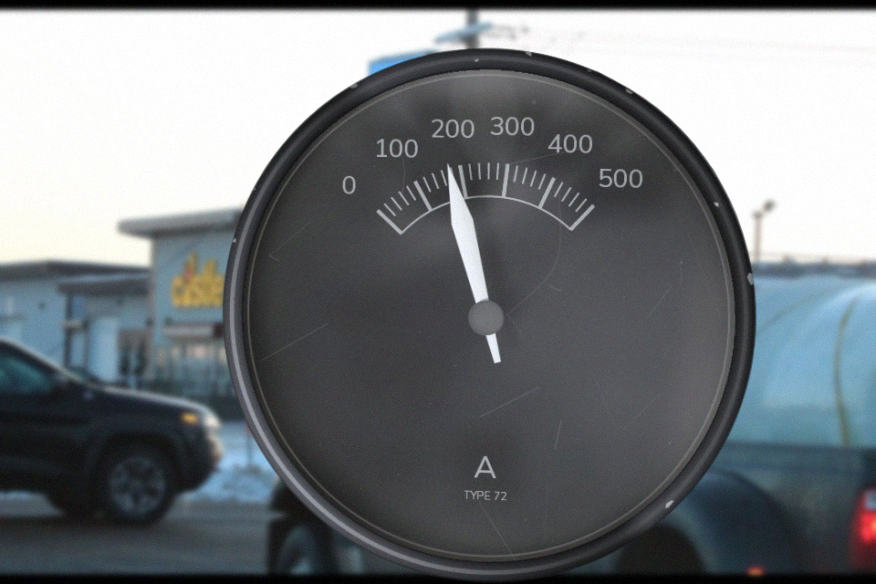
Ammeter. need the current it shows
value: 180 A
